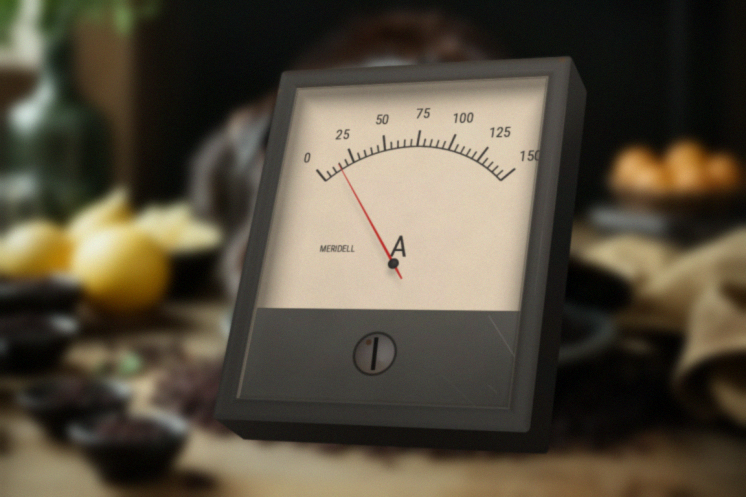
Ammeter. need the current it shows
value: 15 A
